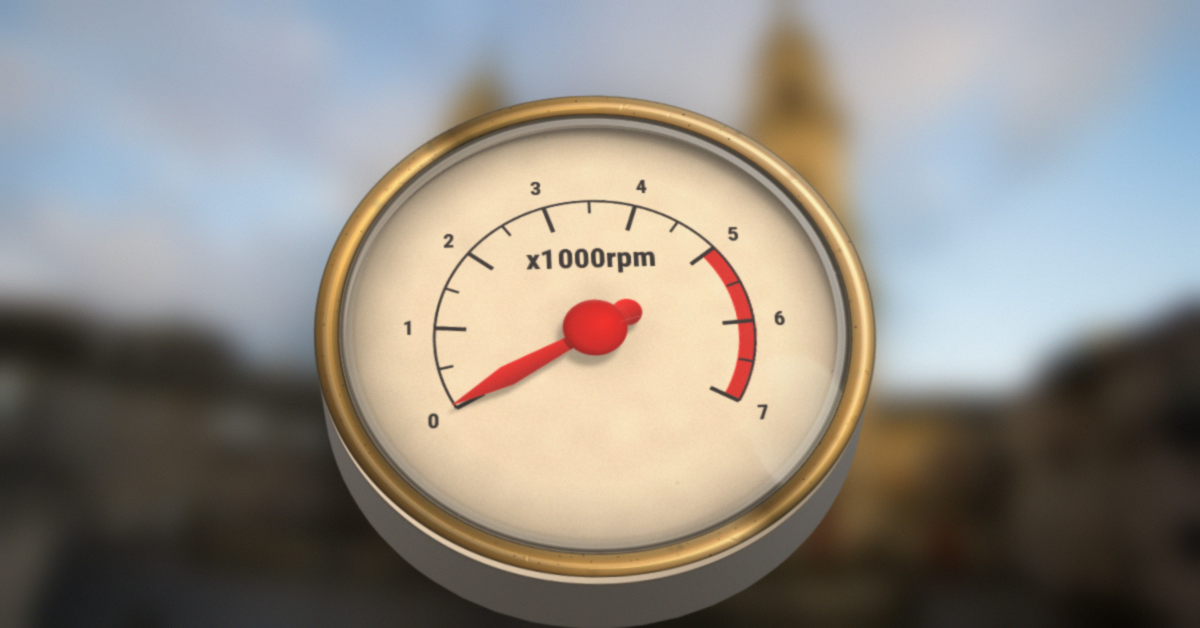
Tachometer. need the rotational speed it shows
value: 0 rpm
